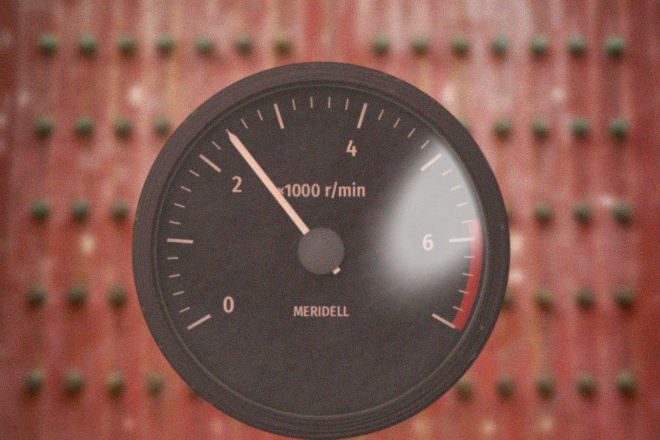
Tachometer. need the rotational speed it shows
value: 2400 rpm
